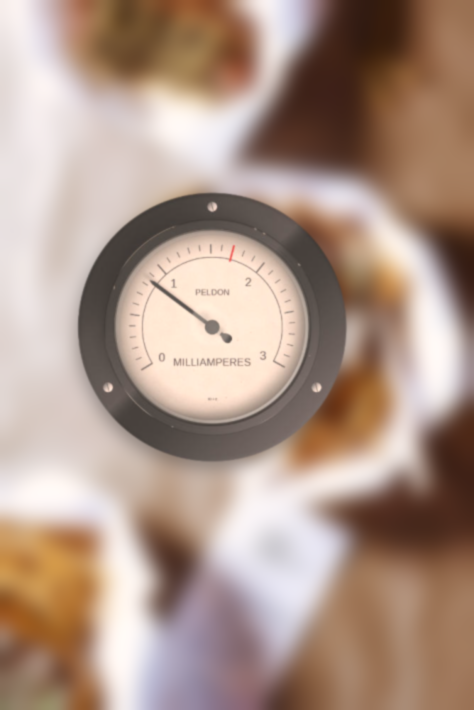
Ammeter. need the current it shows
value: 0.85 mA
